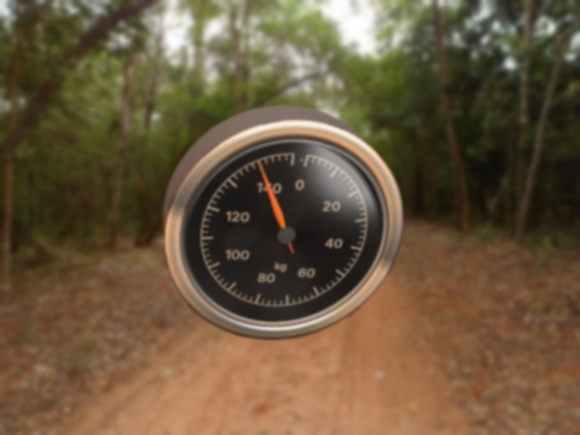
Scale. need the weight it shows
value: 140 kg
